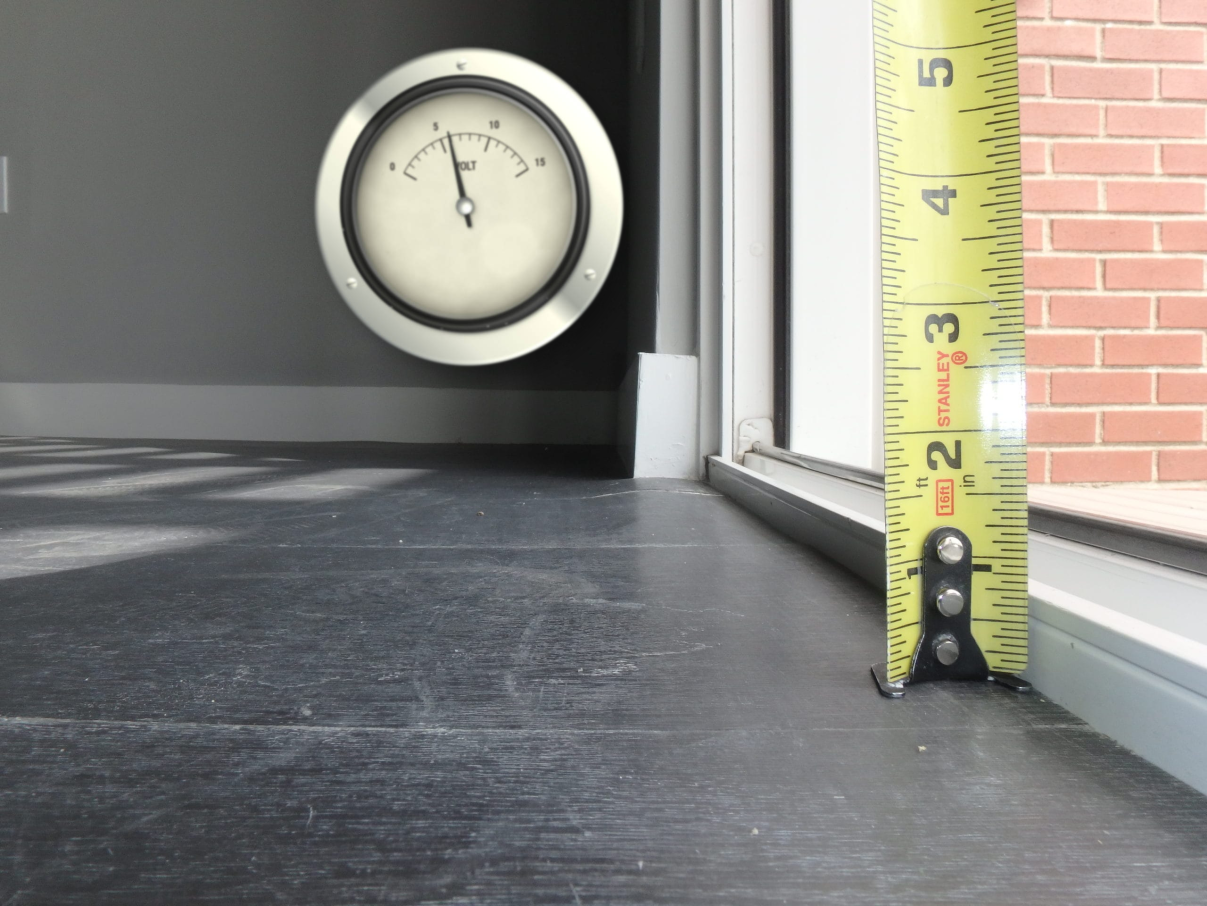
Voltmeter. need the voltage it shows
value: 6 V
